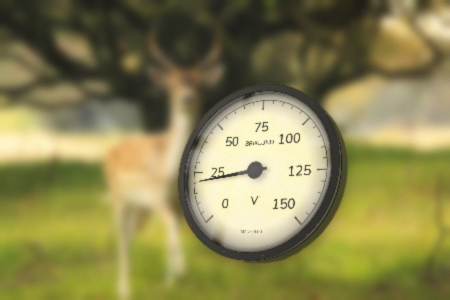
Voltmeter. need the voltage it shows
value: 20 V
